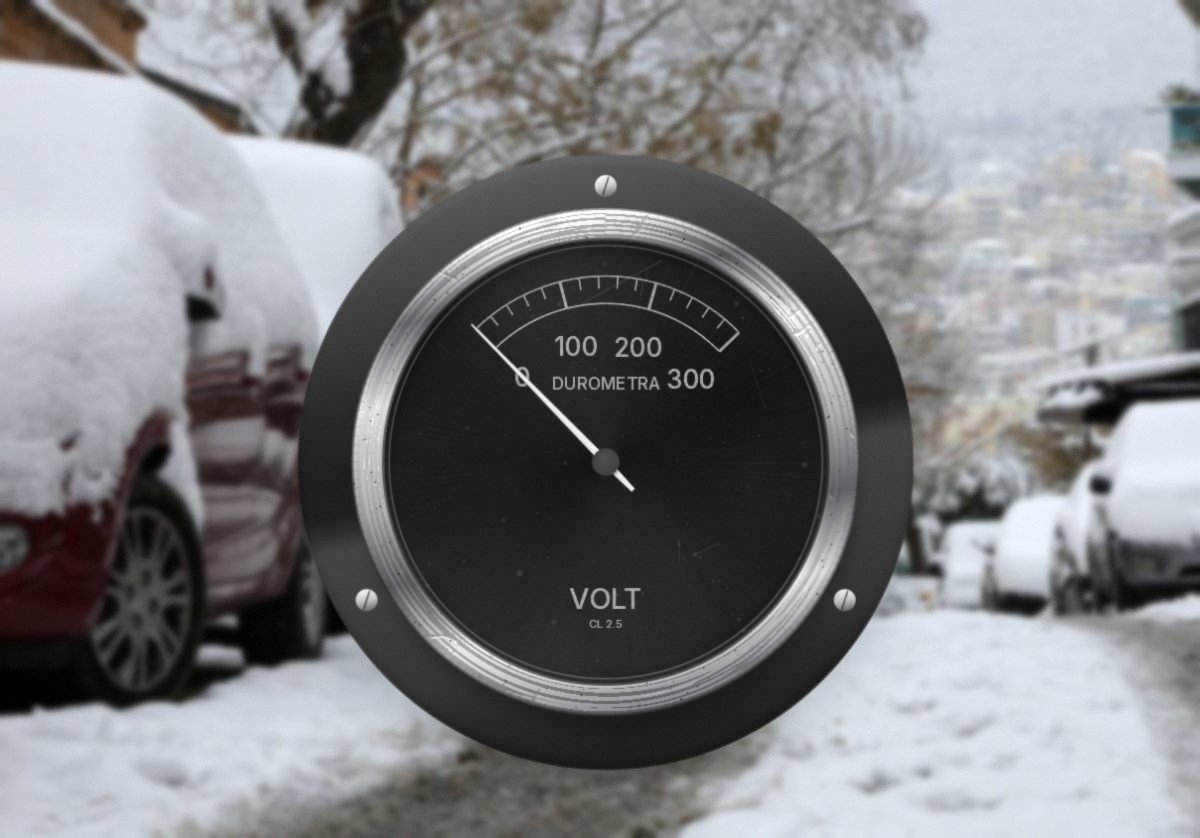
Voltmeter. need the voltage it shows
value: 0 V
